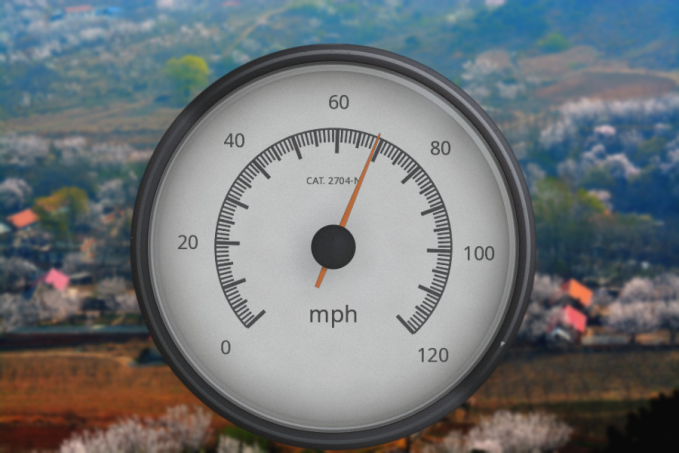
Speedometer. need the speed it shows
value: 69 mph
